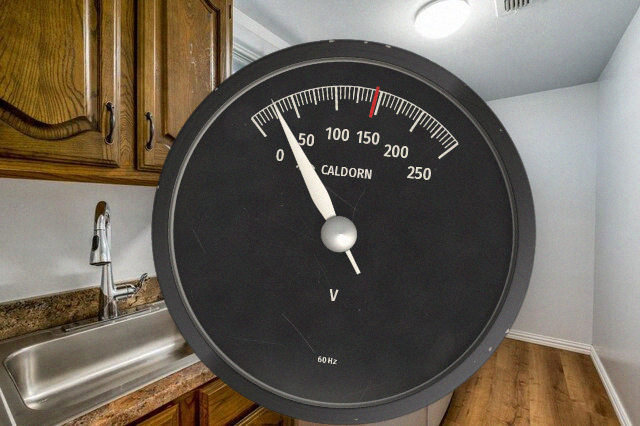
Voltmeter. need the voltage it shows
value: 30 V
